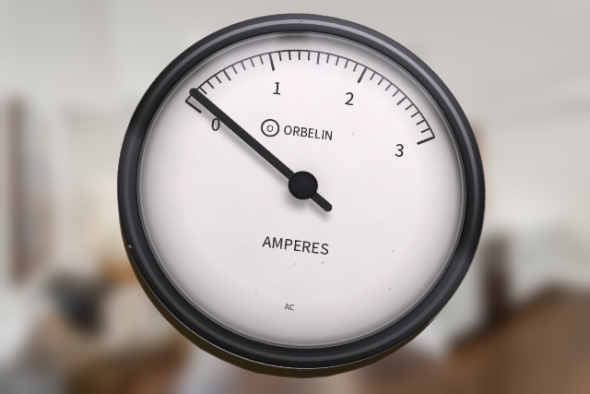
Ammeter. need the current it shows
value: 0.1 A
